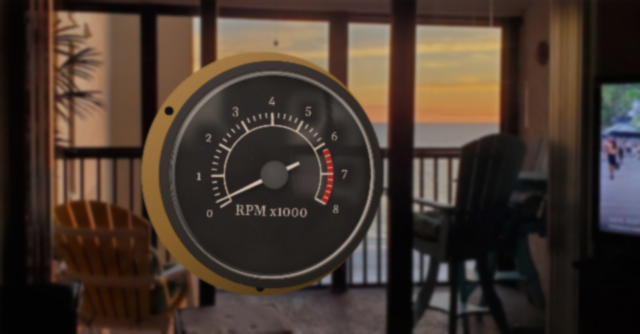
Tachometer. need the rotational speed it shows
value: 200 rpm
